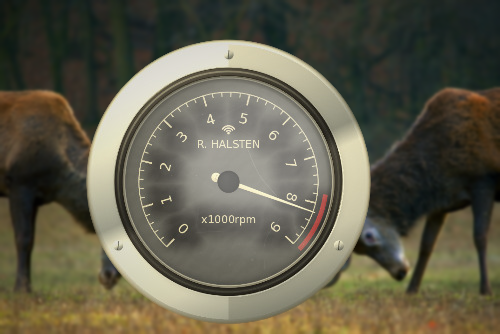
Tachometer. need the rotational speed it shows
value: 8200 rpm
